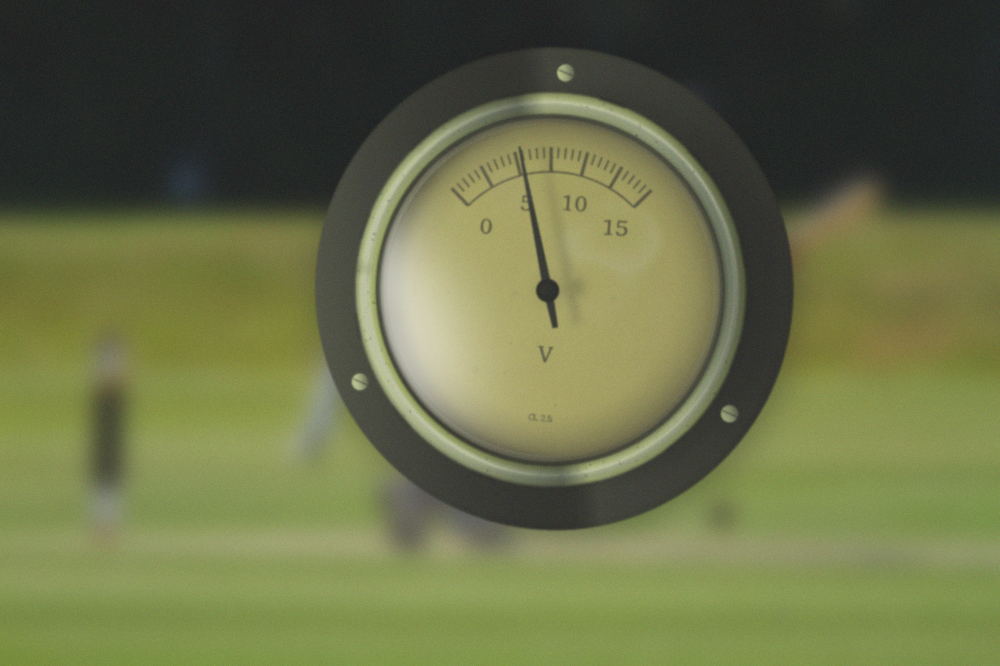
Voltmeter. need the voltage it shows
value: 5.5 V
